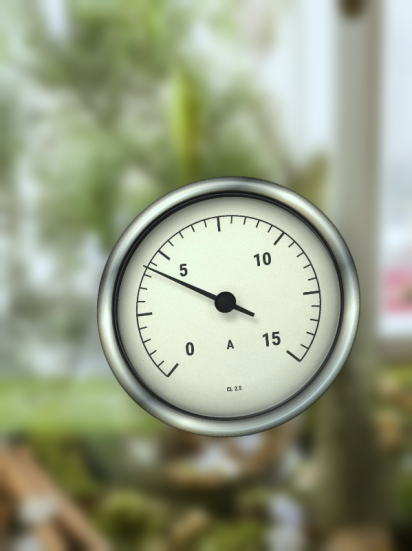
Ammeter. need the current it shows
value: 4.25 A
